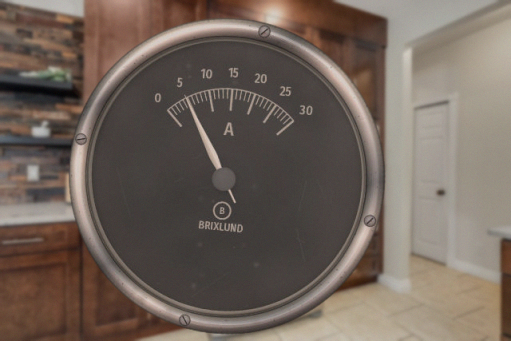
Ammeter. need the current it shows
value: 5 A
